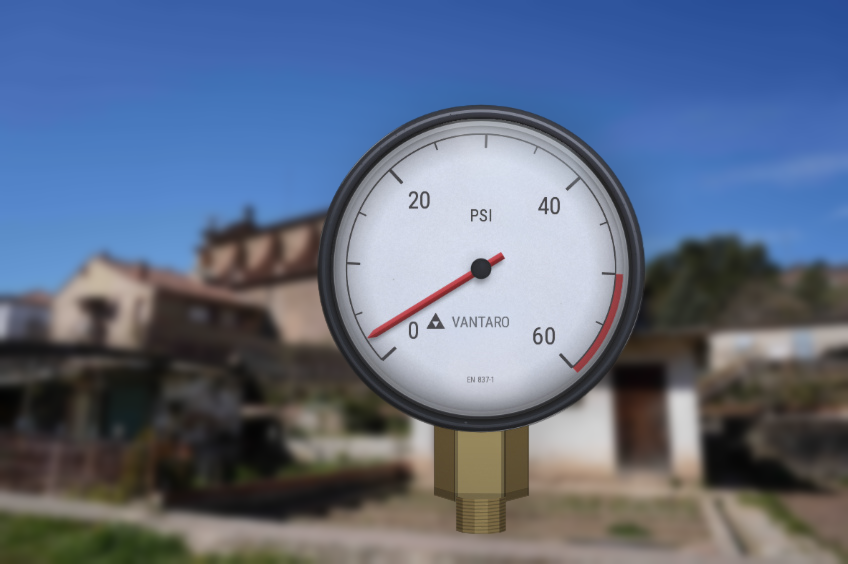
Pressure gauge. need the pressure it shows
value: 2.5 psi
